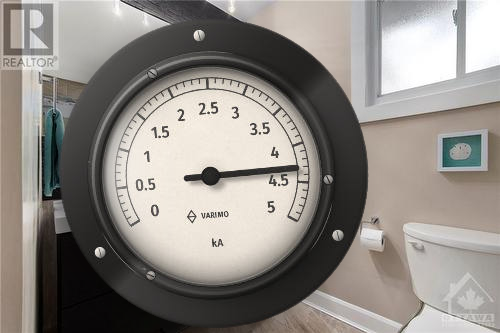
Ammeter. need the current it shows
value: 4.3 kA
